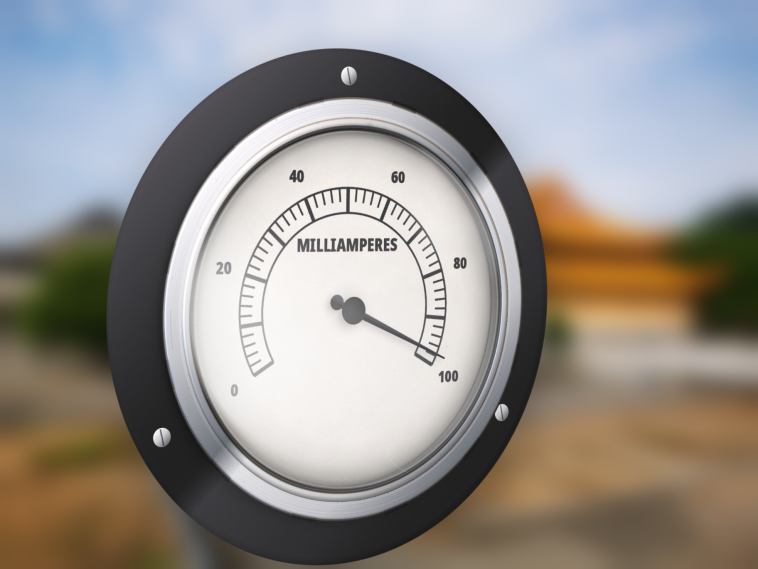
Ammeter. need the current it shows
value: 98 mA
